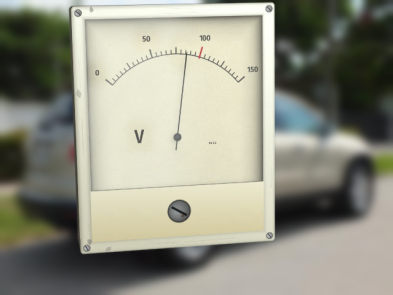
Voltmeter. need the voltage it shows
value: 85 V
